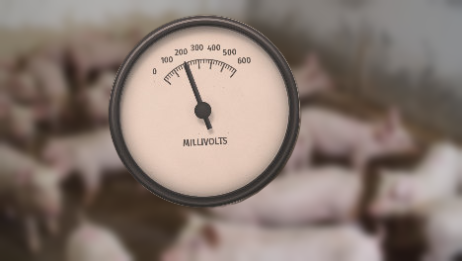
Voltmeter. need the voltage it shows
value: 200 mV
